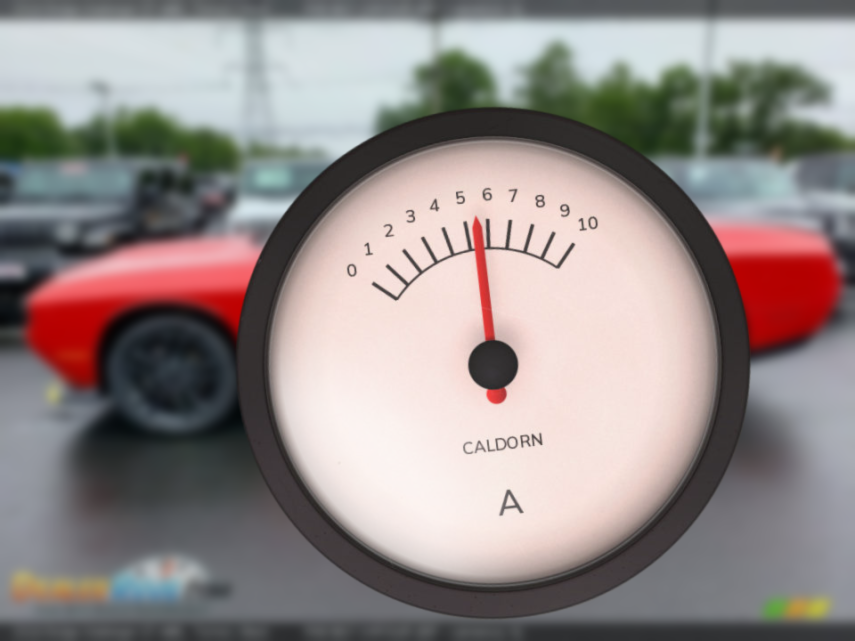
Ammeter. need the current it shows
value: 5.5 A
